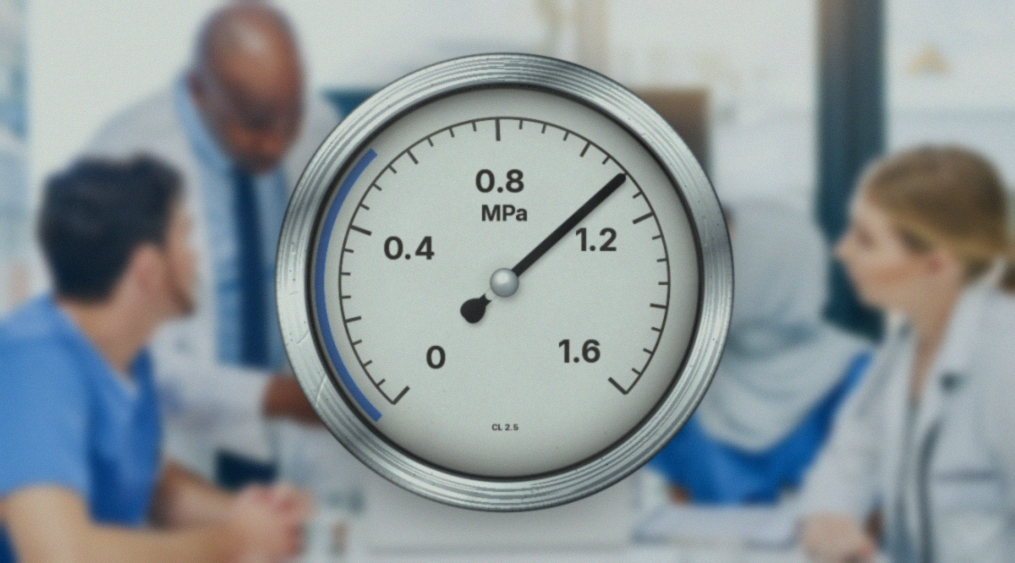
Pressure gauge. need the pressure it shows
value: 1.1 MPa
